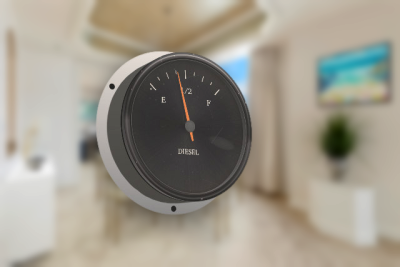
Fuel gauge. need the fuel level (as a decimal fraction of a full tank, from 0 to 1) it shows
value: 0.375
